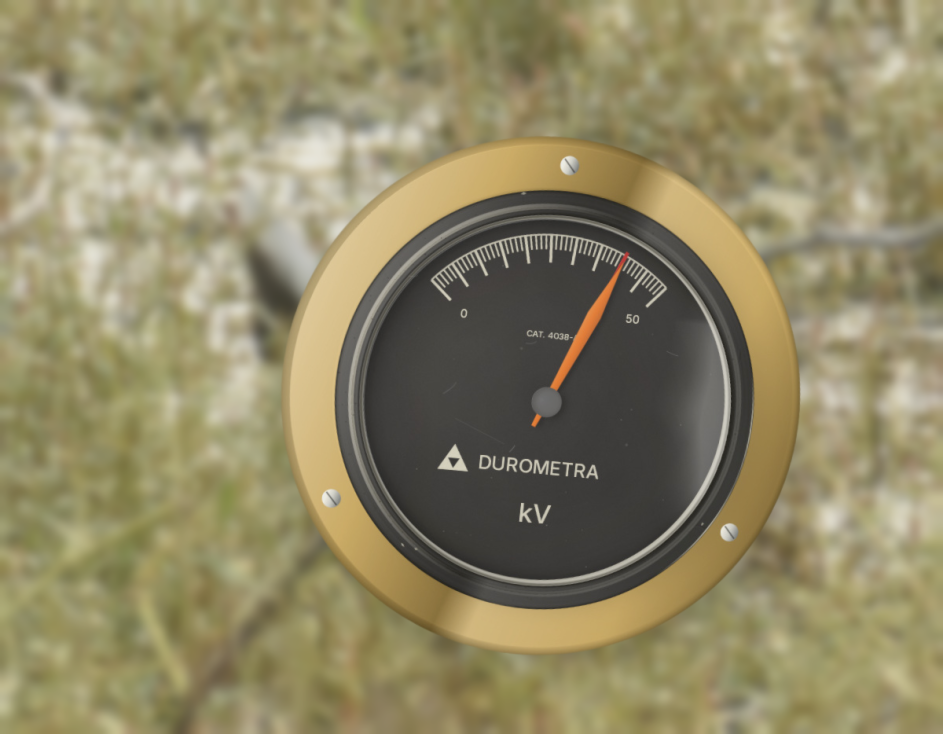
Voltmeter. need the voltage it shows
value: 40 kV
